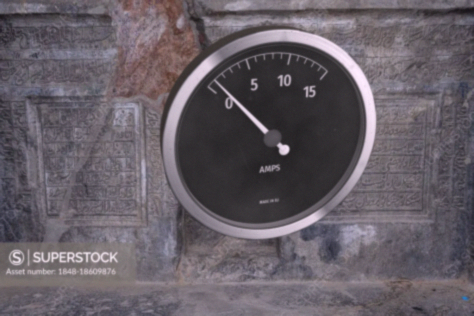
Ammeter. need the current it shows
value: 1 A
